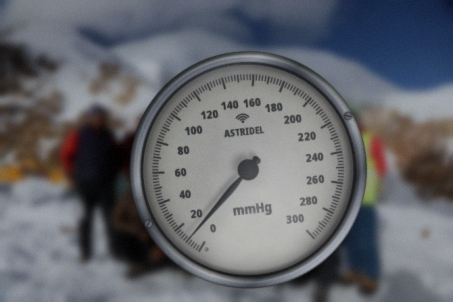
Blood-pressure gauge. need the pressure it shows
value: 10 mmHg
